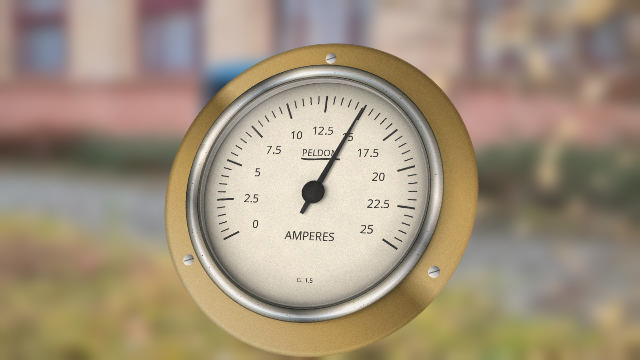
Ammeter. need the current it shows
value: 15 A
